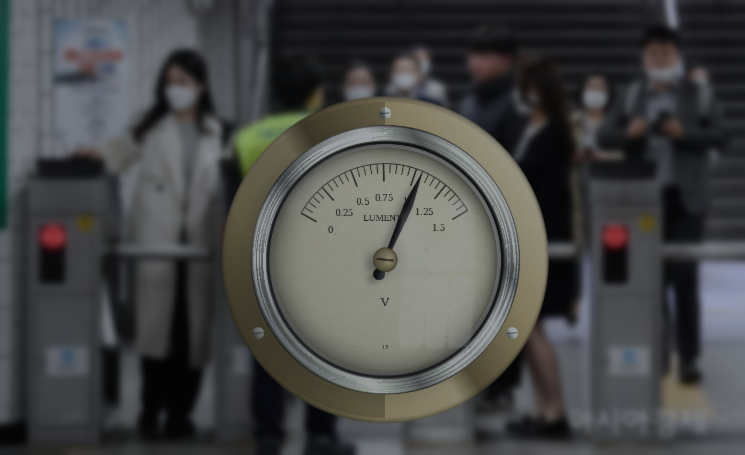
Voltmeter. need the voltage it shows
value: 1.05 V
